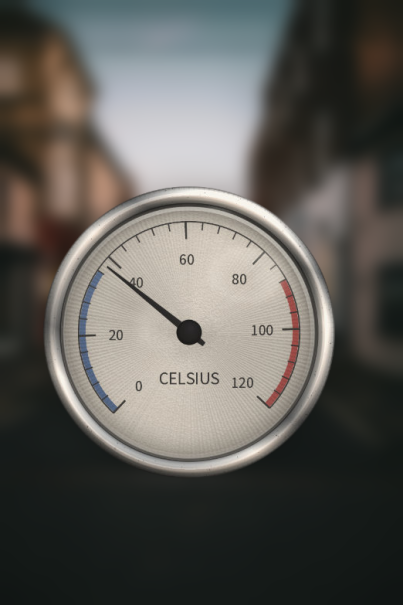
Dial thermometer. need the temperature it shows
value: 38 °C
